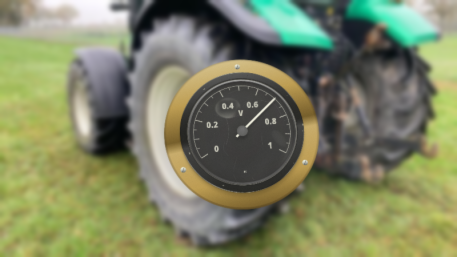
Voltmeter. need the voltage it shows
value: 0.7 V
